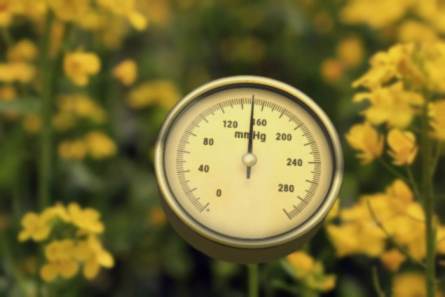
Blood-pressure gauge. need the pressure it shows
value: 150 mmHg
